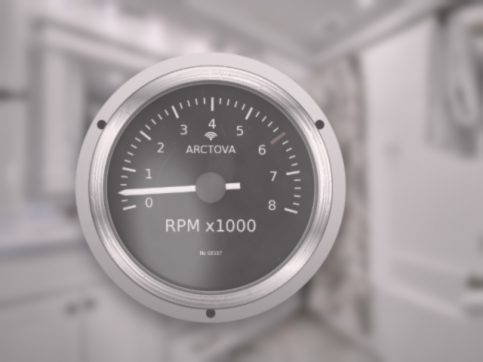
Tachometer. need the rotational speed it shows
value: 400 rpm
